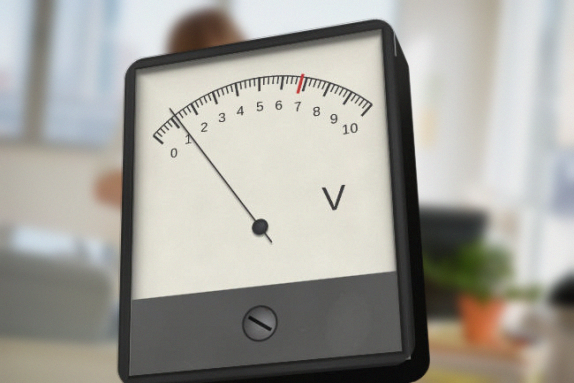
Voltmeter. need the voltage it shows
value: 1.2 V
